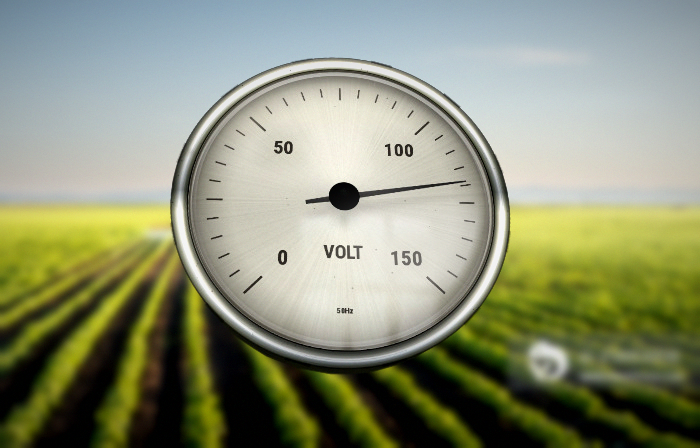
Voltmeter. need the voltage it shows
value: 120 V
